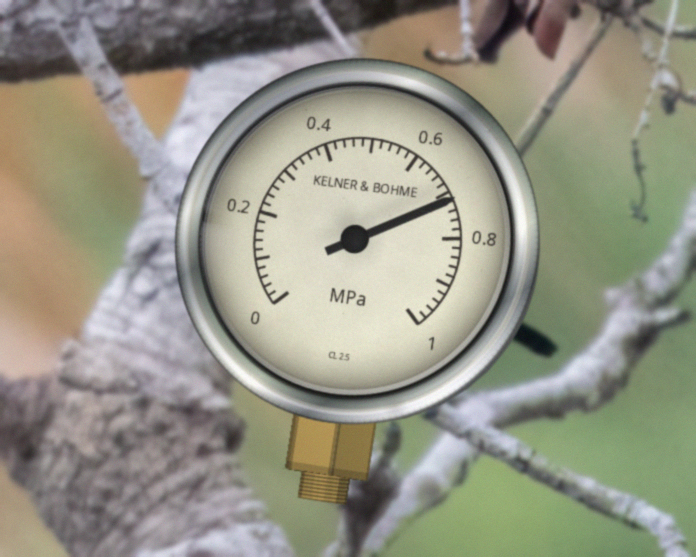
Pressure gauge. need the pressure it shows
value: 0.72 MPa
